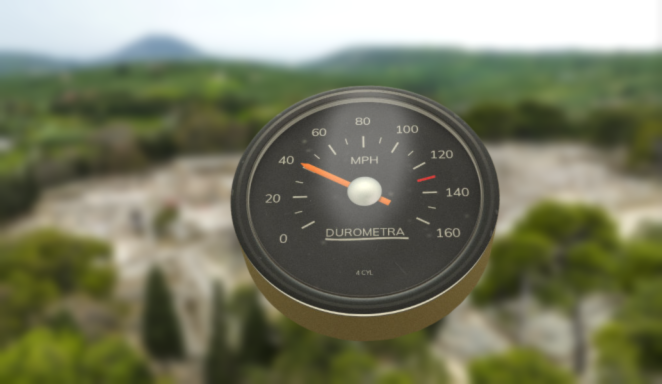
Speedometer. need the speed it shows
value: 40 mph
